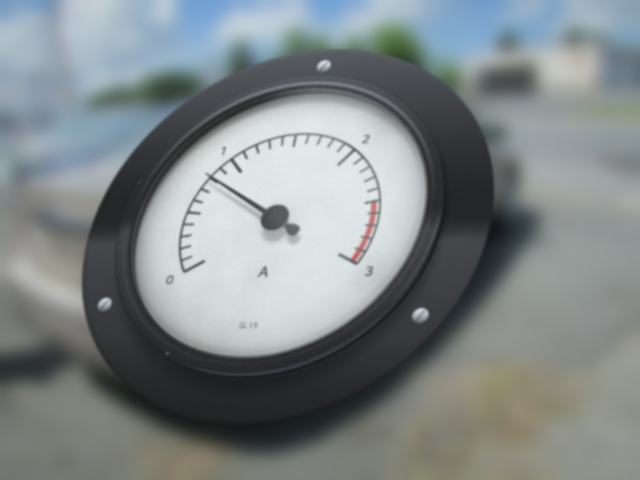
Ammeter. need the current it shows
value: 0.8 A
